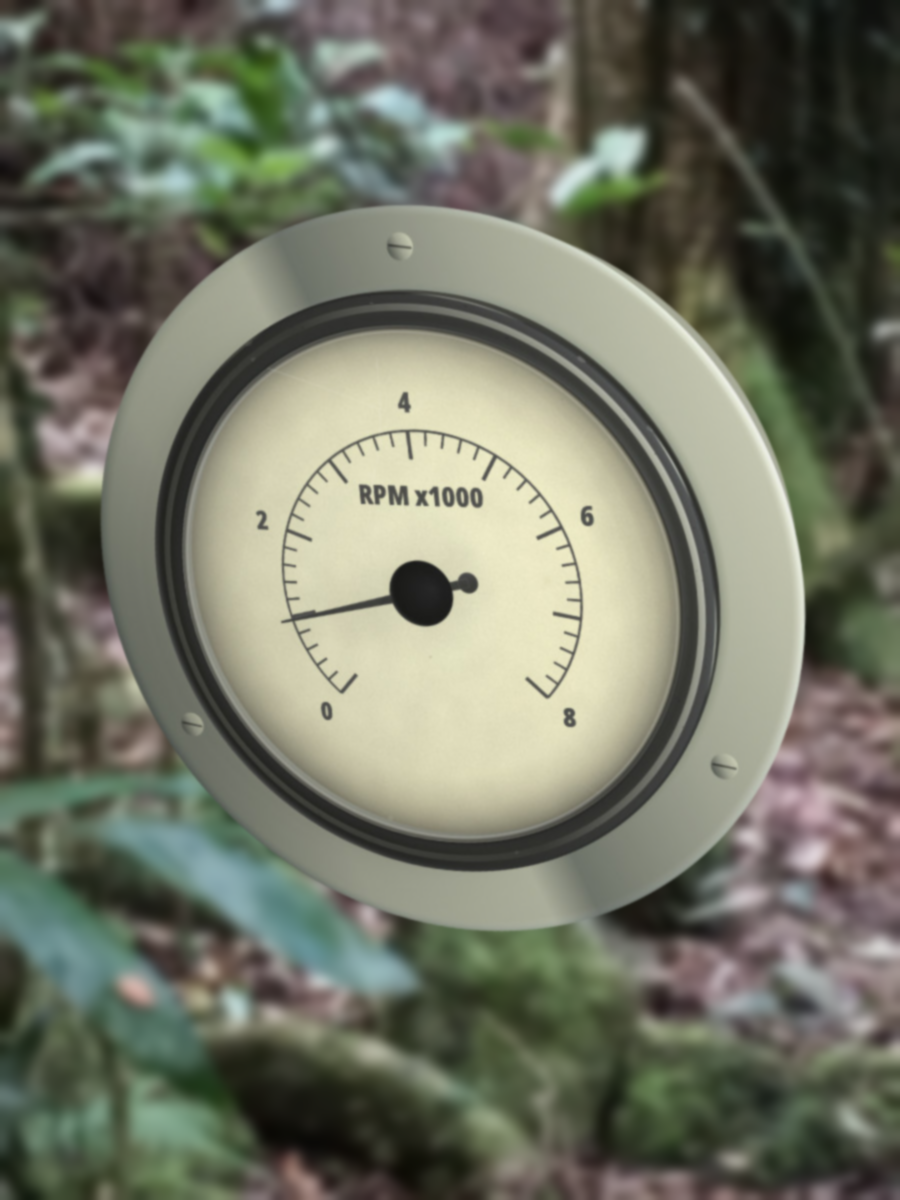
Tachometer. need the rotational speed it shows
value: 1000 rpm
